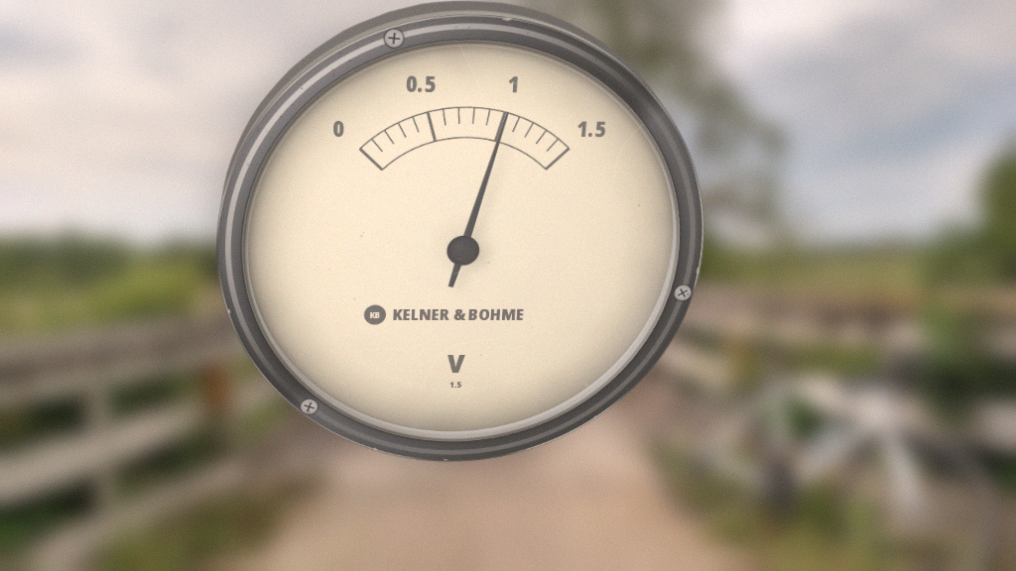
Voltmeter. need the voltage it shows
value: 1 V
